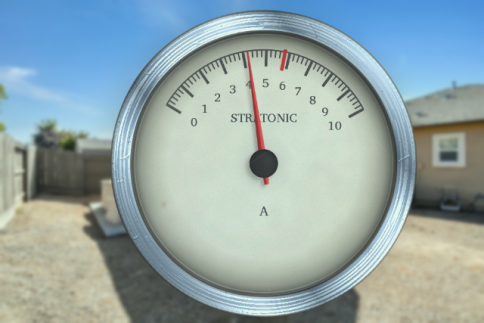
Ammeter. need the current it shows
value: 4.2 A
